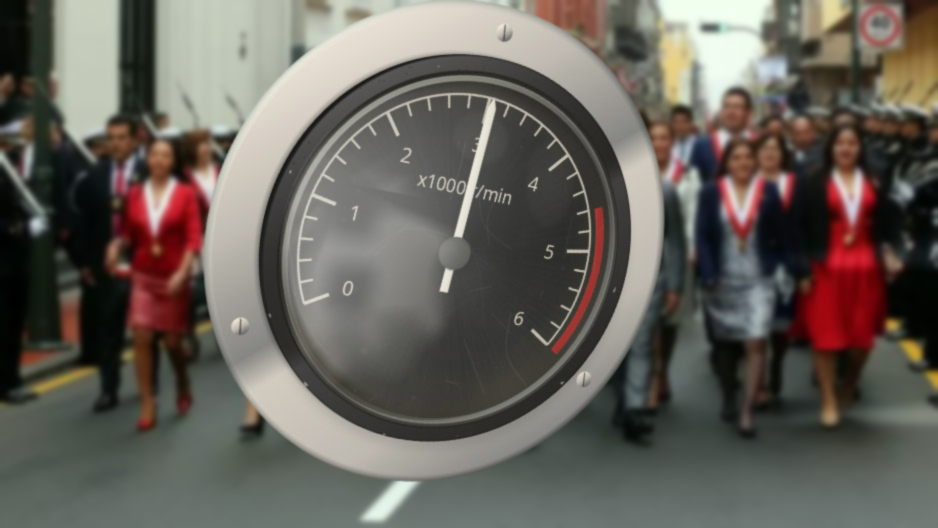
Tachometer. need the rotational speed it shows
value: 3000 rpm
